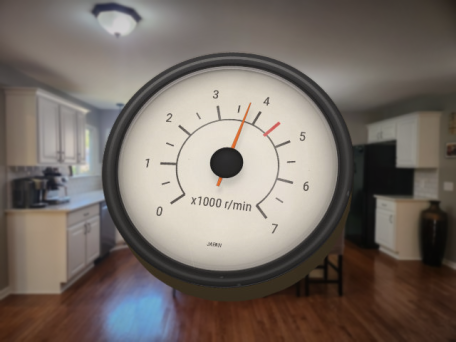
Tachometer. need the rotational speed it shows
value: 3750 rpm
